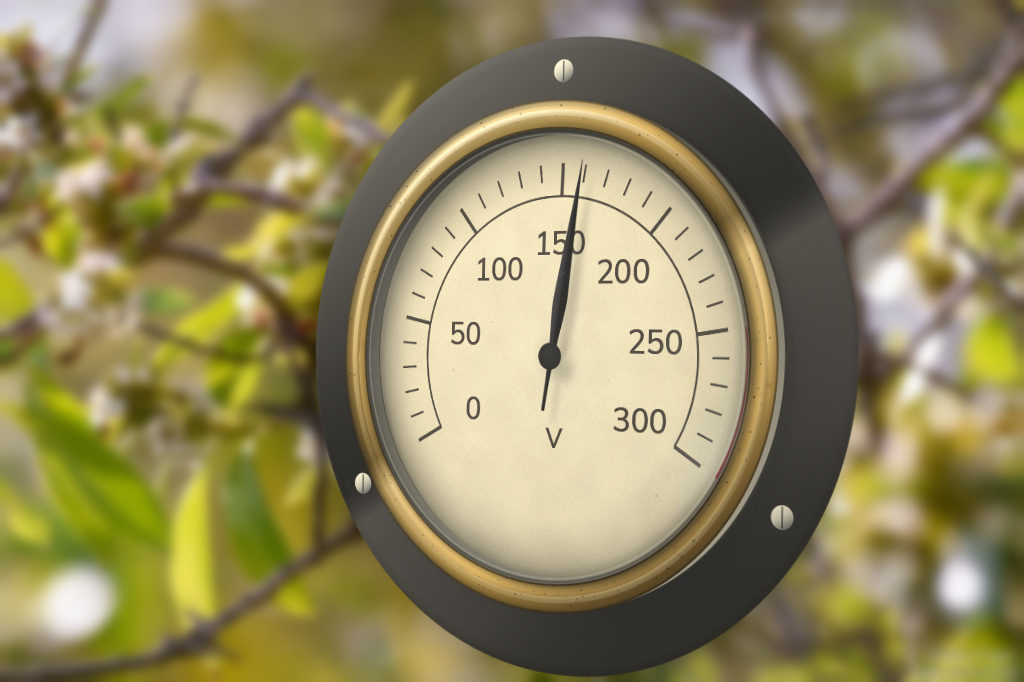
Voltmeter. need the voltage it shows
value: 160 V
